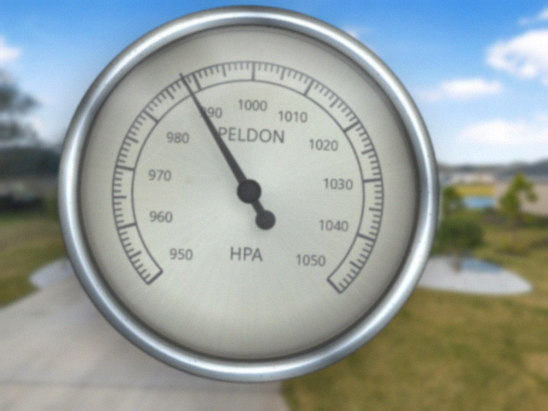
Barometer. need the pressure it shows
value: 988 hPa
